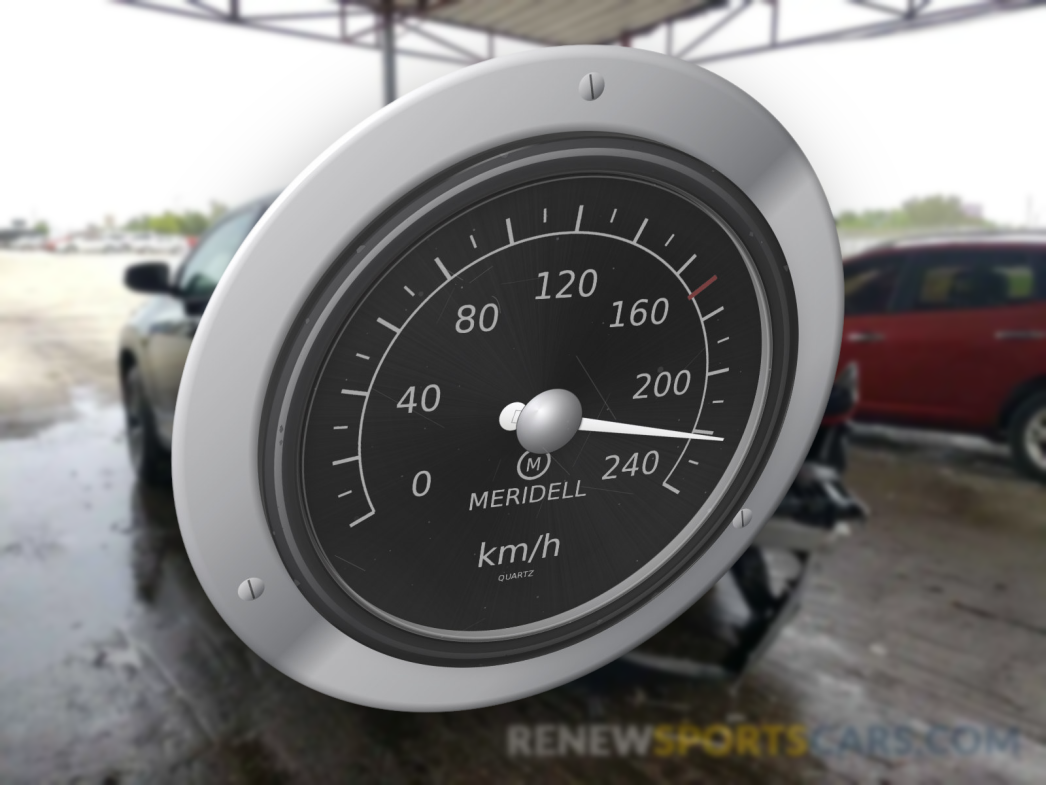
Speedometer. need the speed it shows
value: 220 km/h
